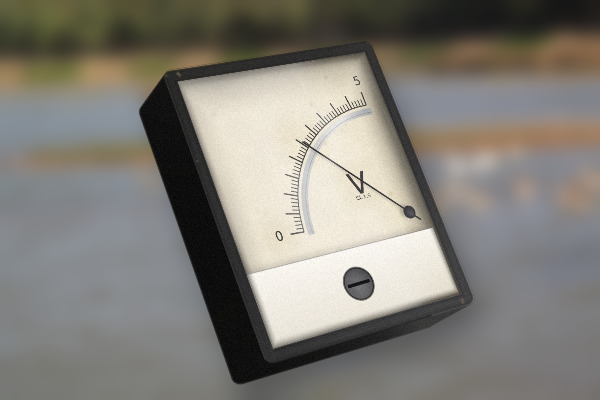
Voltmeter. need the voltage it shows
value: 2.5 V
